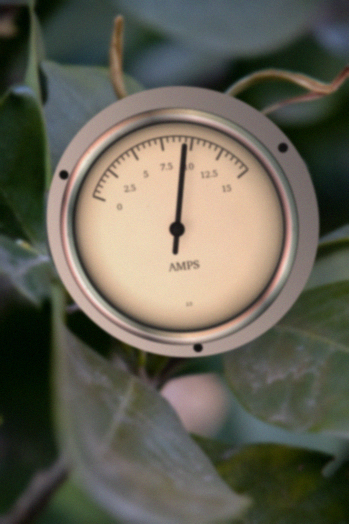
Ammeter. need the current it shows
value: 9.5 A
